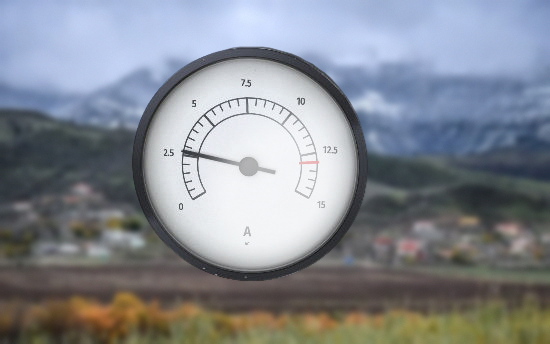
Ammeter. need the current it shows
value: 2.75 A
